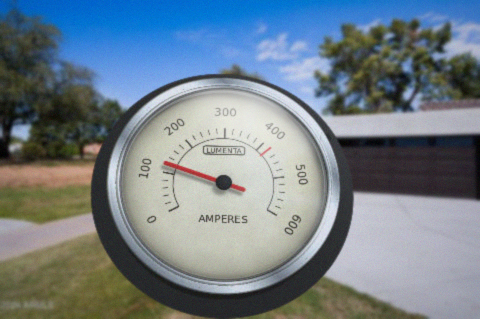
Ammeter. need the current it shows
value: 120 A
